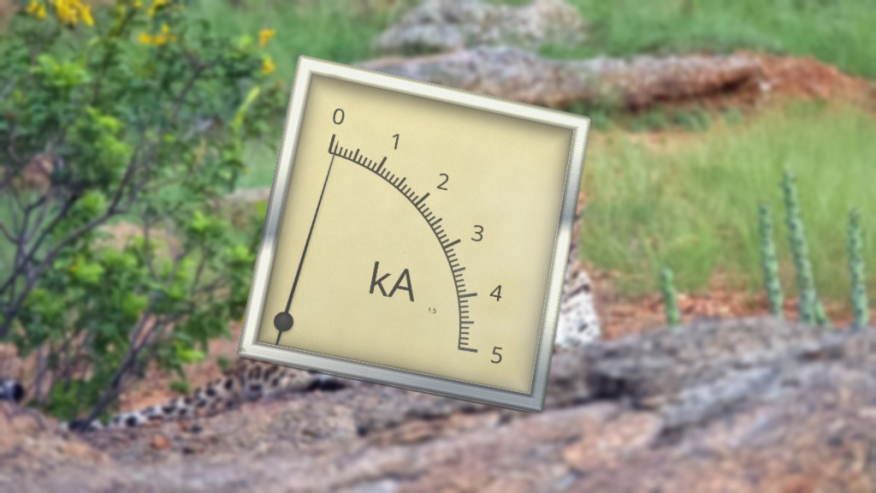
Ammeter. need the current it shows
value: 0.1 kA
